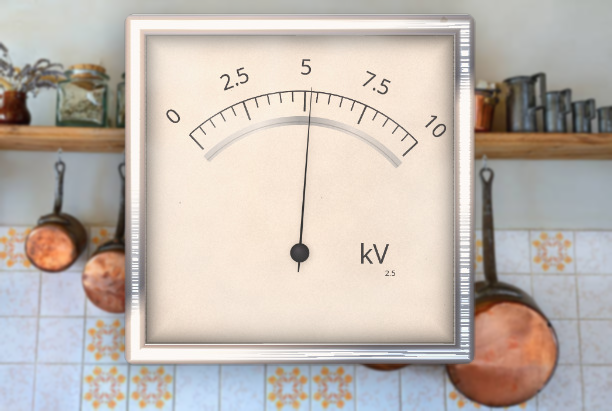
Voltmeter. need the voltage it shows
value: 5.25 kV
